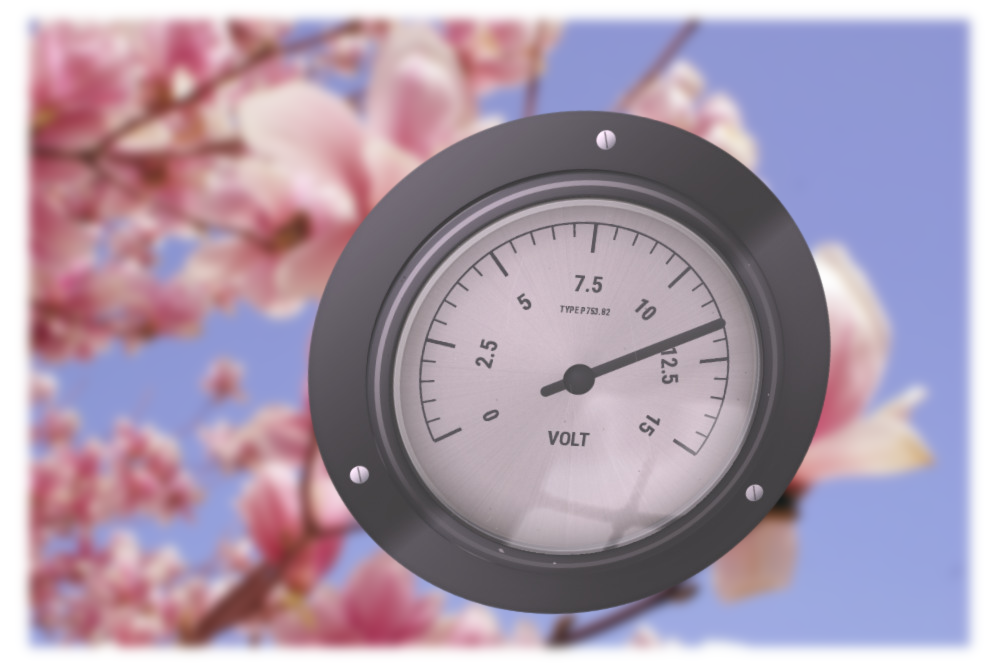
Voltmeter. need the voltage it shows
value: 11.5 V
